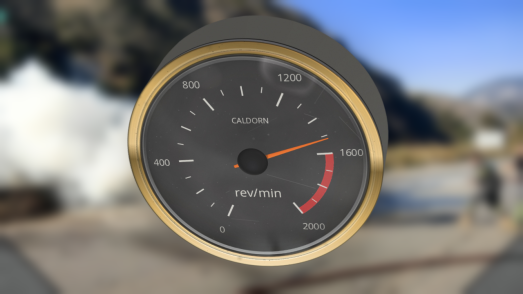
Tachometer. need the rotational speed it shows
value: 1500 rpm
